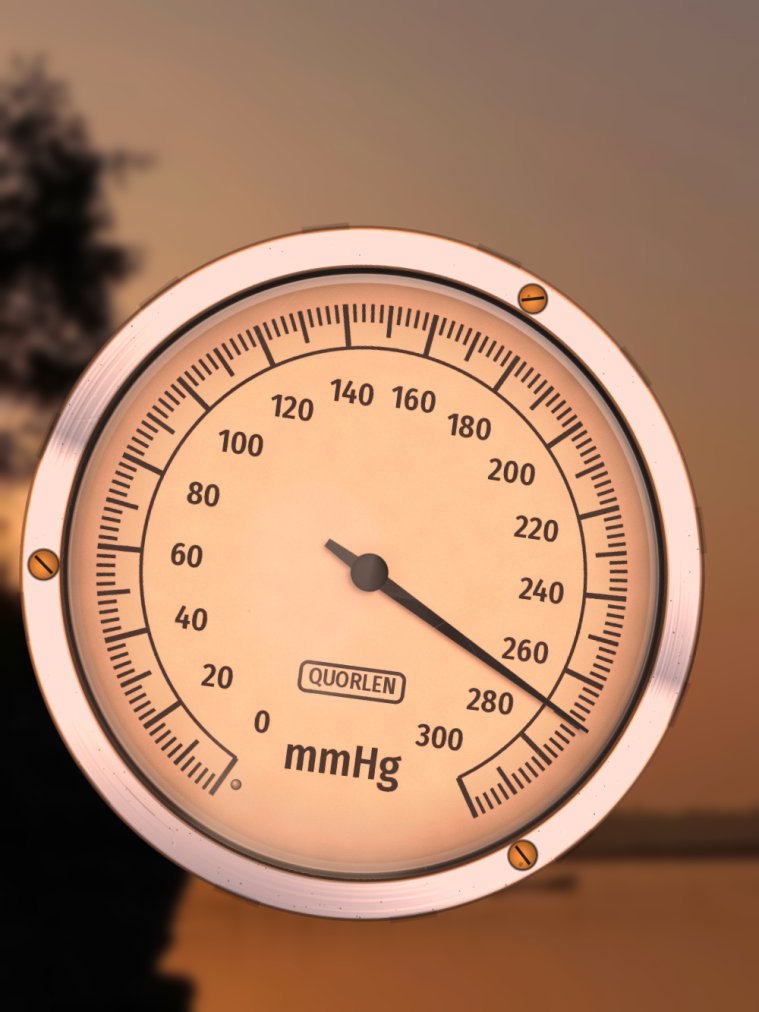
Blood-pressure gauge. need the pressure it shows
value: 270 mmHg
